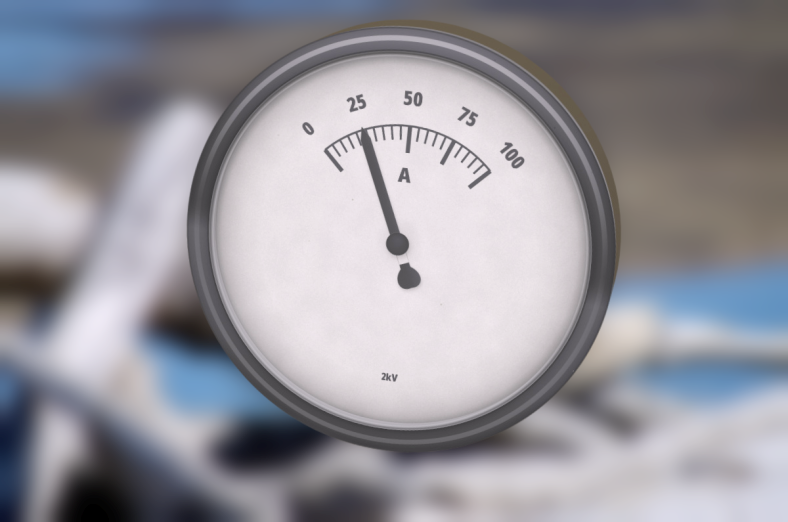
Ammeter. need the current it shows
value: 25 A
